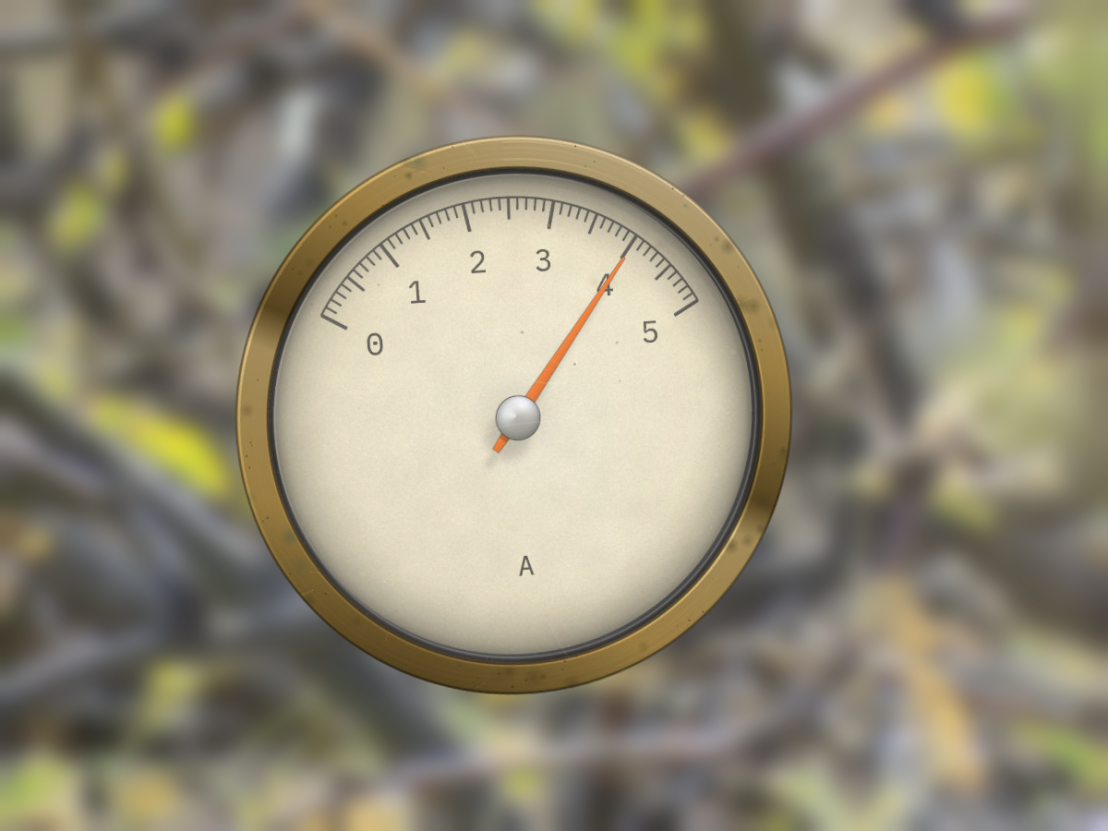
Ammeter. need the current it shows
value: 4 A
